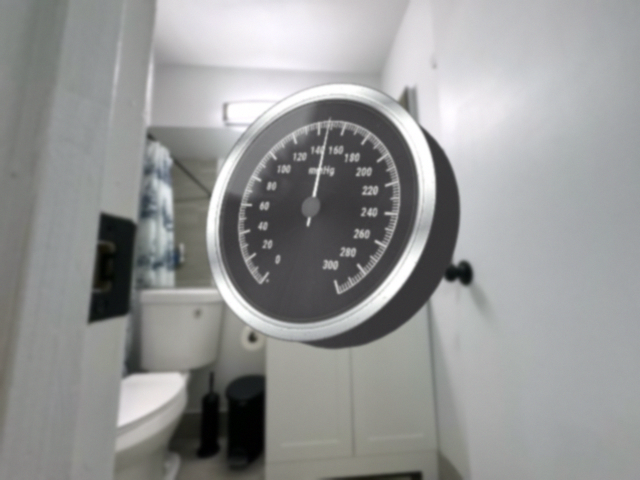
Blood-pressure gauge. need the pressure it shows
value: 150 mmHg
